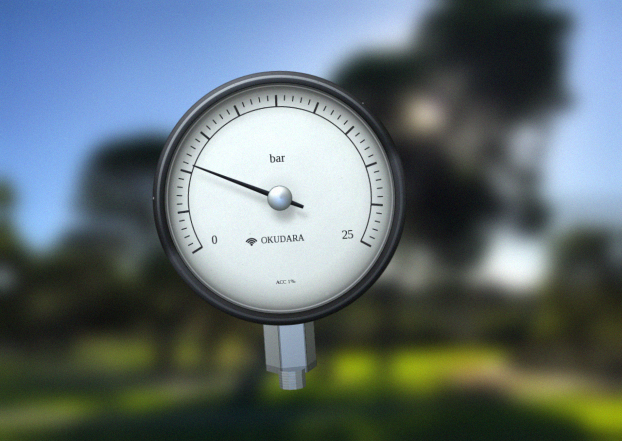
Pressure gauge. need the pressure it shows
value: 5.5 bar
